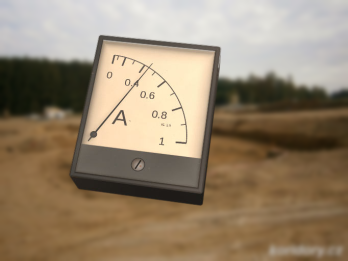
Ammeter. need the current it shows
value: 0.45 A
